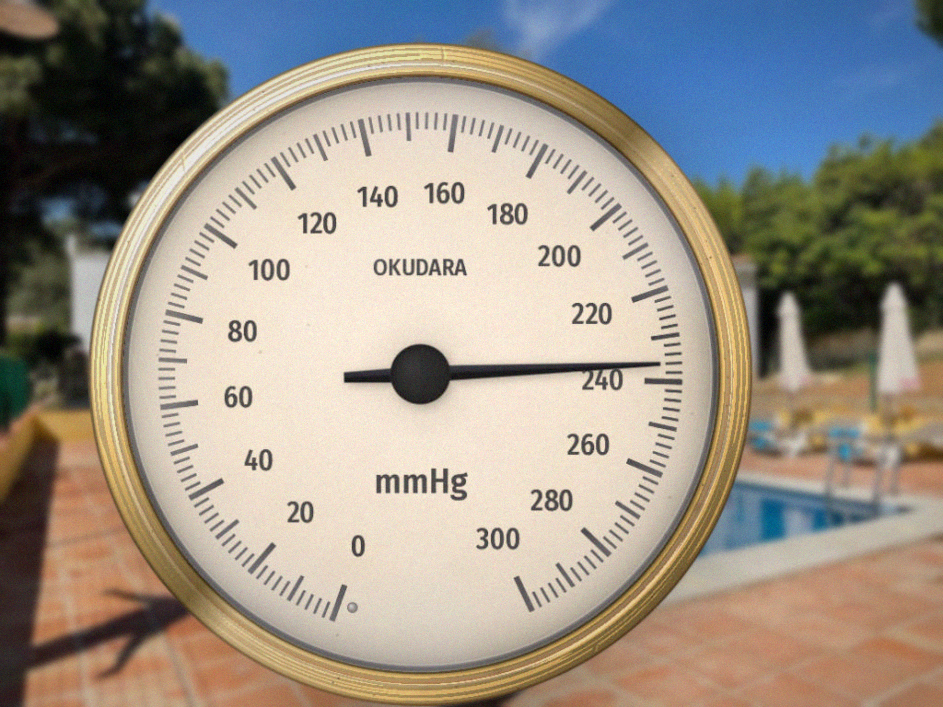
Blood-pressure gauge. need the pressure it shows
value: 236 mmHg
